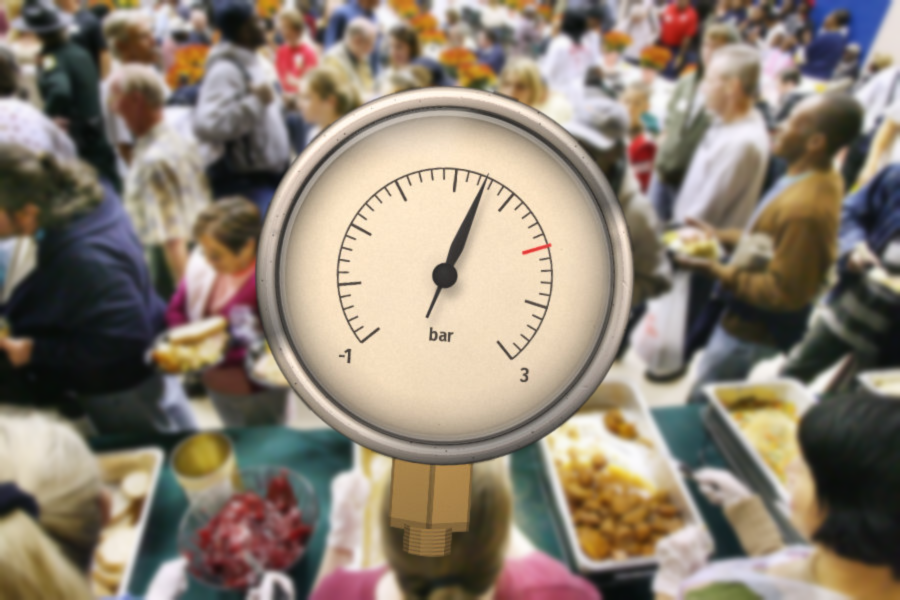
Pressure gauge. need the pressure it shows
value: 1.25 bar
